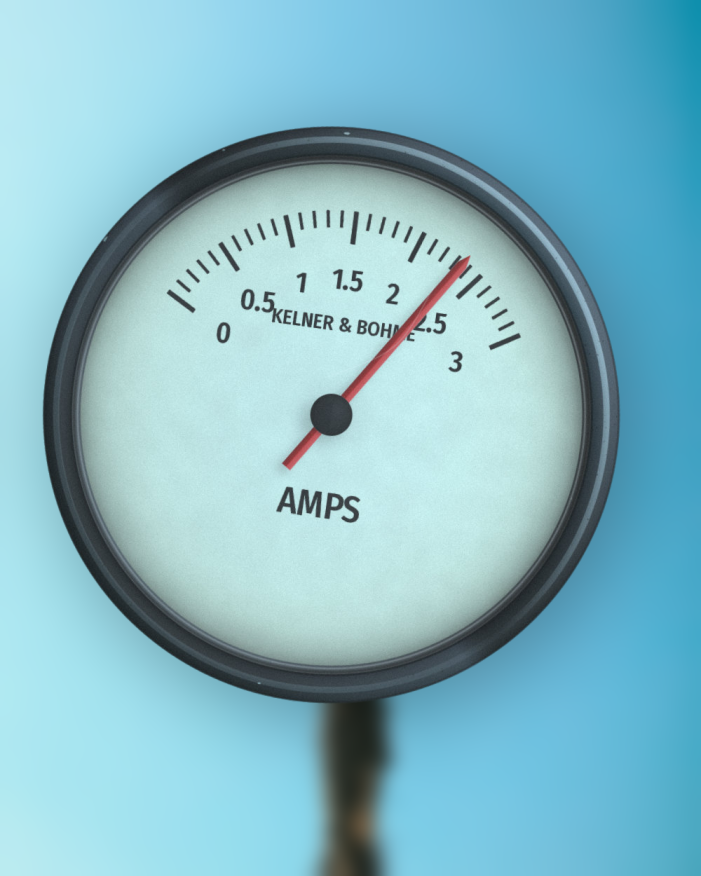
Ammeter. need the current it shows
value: 2.35 A
